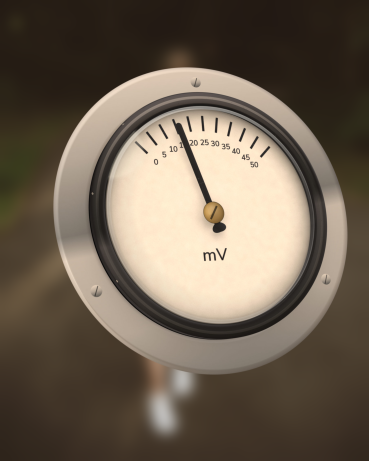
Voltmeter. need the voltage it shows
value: 15 mV
